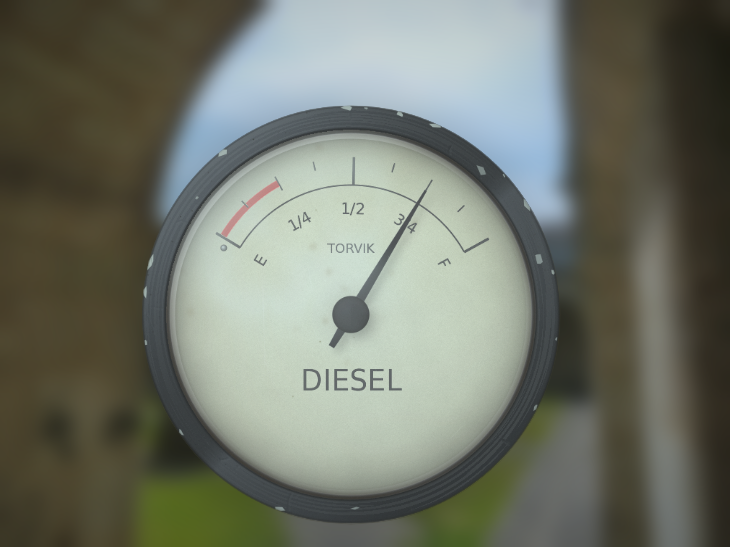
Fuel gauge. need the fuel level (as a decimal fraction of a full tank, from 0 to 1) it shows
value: 0.75
